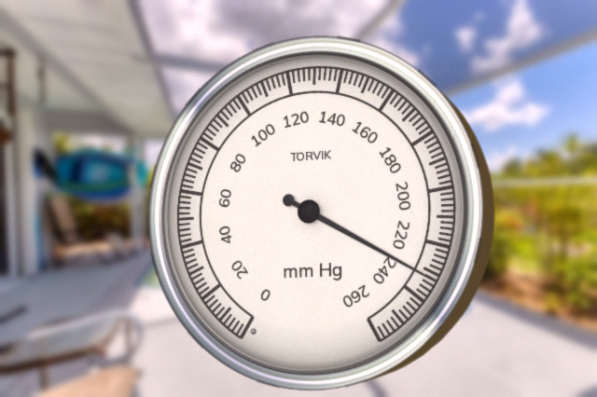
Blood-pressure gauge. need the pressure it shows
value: 232 mmHg
